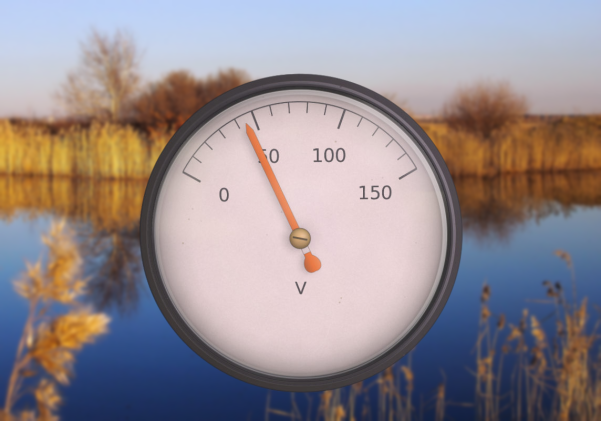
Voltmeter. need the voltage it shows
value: 45 V
